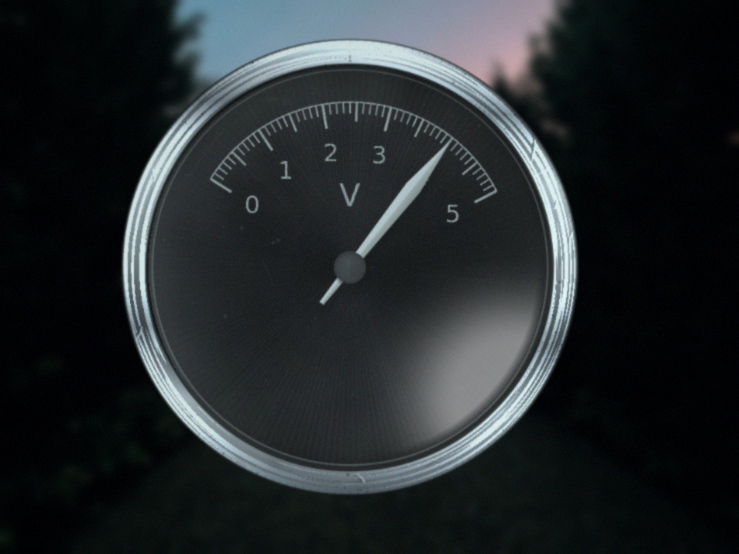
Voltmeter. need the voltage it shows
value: 4 V
